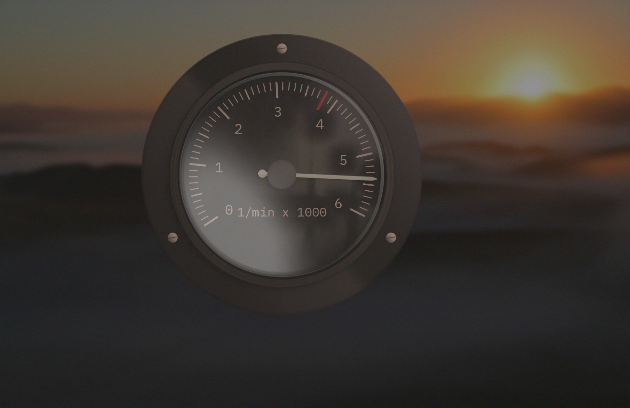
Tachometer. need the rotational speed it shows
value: 5400 rpm
